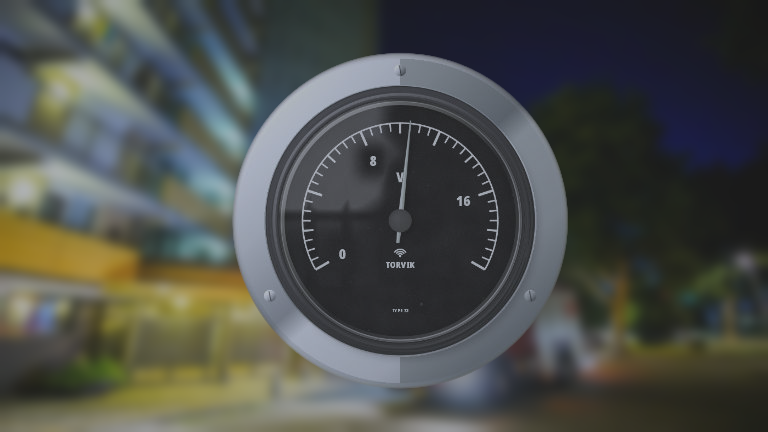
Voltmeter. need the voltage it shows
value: 10.5 V
